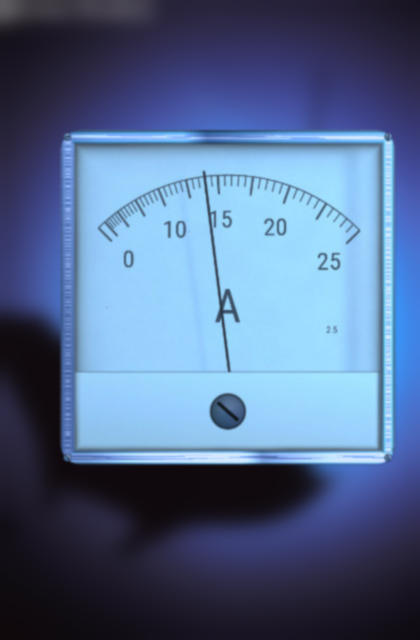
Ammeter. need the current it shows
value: 14 A
